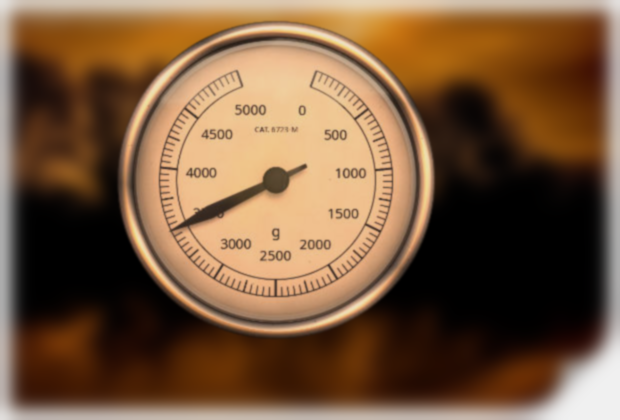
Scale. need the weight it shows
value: 3500 g
